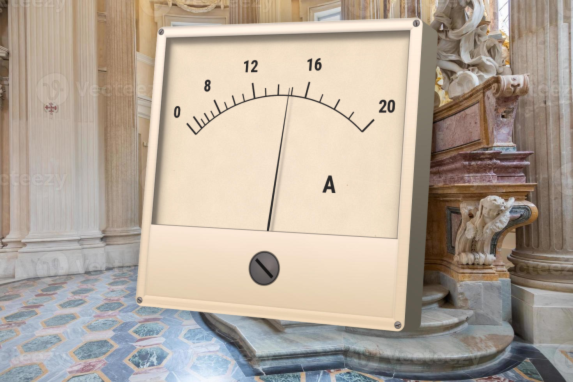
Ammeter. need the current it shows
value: 15 A
